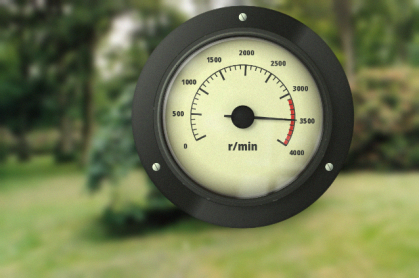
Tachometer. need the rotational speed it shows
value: 3500 rpm
